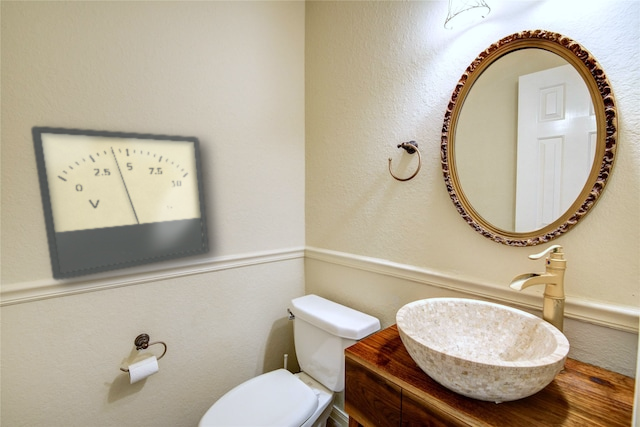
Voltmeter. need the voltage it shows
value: 4 V
